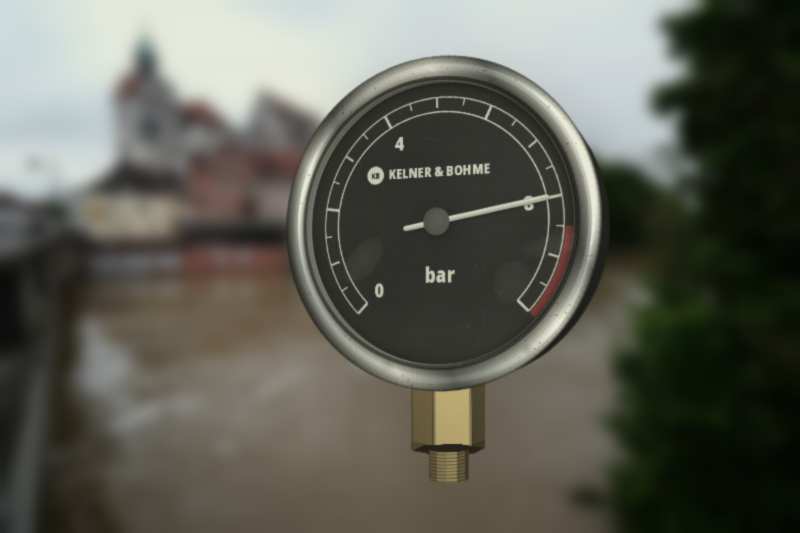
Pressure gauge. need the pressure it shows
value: 8 bar
